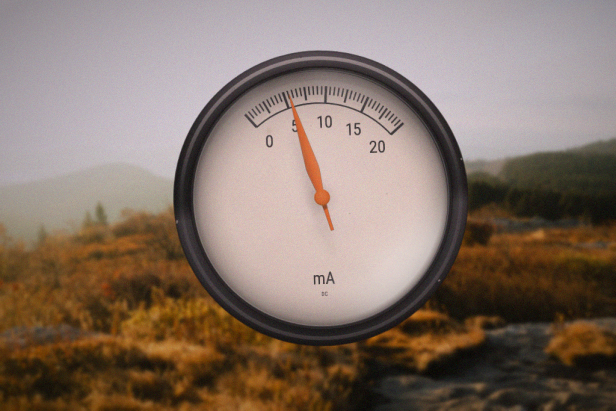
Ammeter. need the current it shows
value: 5.5 mA
